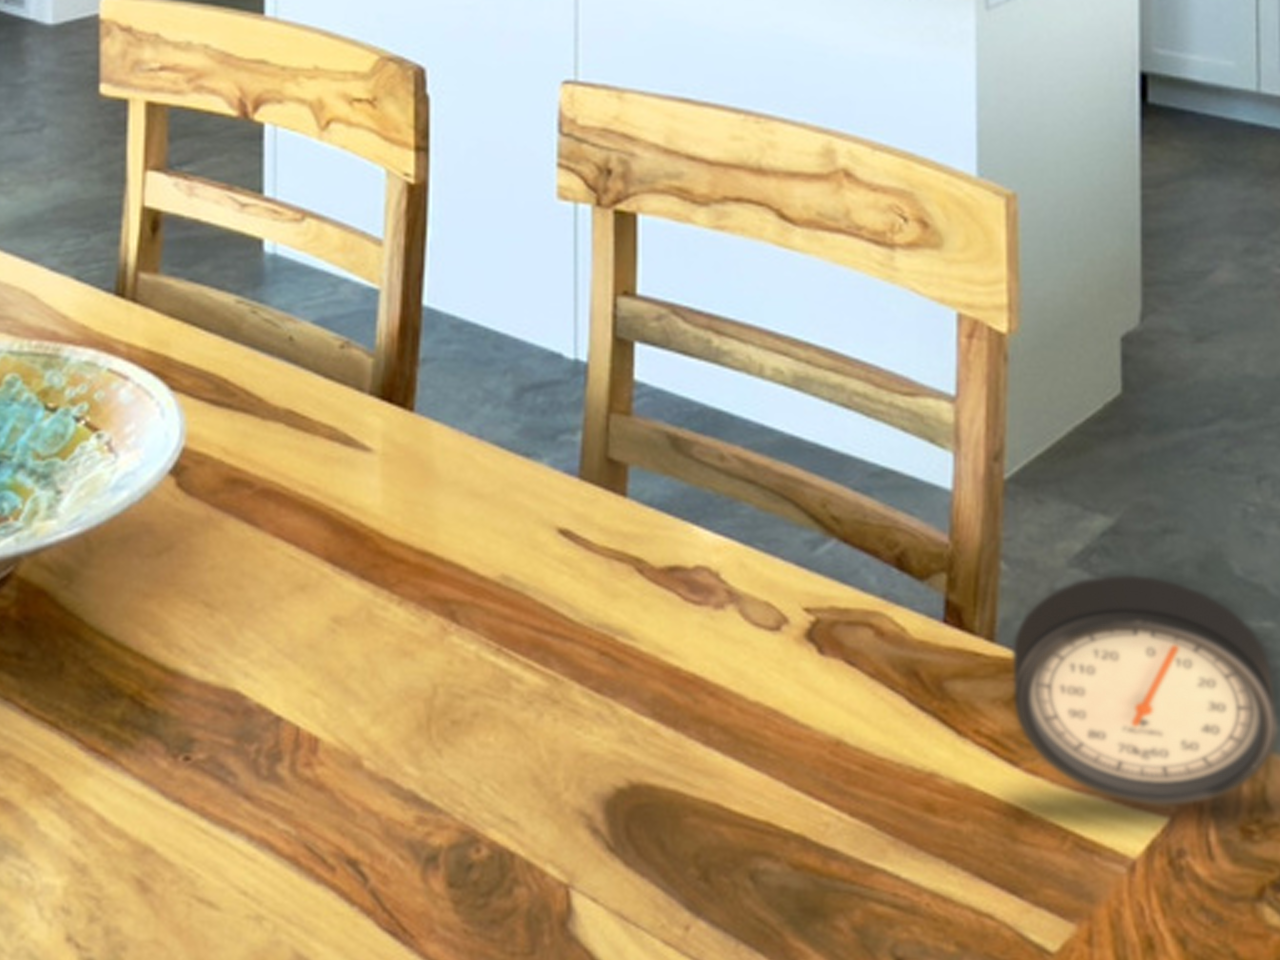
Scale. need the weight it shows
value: 5 kg
